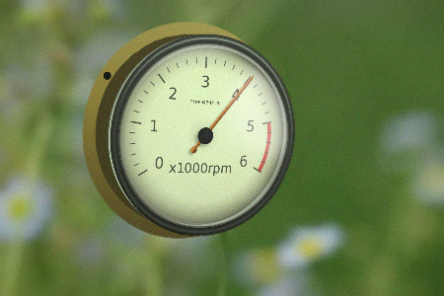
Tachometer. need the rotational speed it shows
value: 4000 rpm
